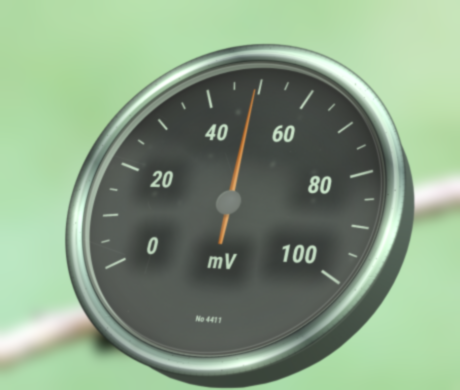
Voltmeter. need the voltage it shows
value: 50 mV
